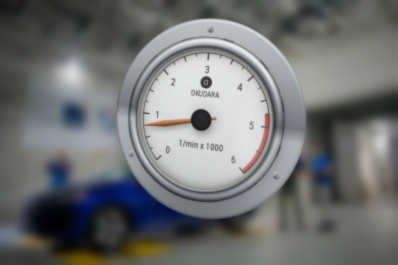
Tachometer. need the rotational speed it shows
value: 750 rpm
